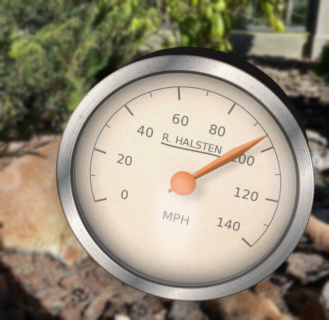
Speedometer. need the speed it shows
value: 95 mph
